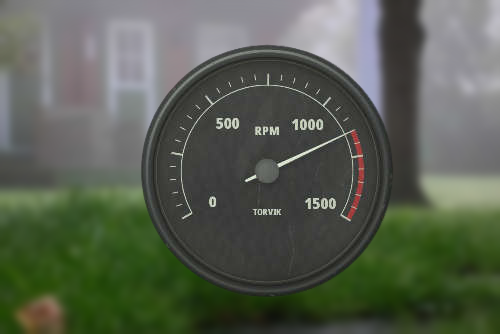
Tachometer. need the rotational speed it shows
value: 1150 rpm
